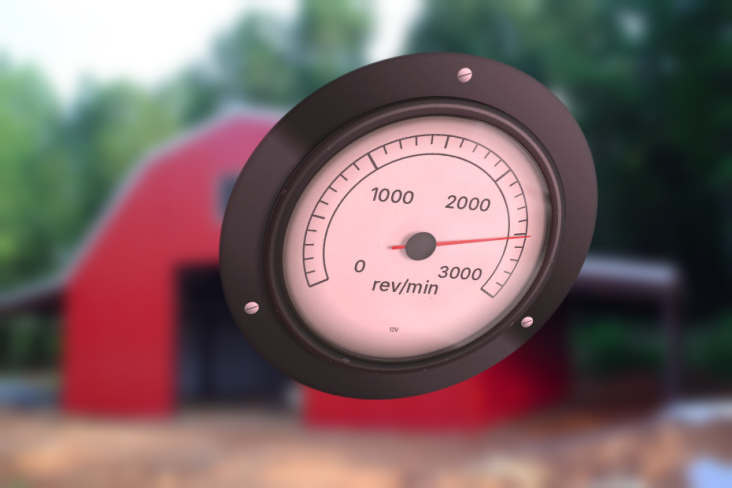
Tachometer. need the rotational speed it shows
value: 2500 rpm
